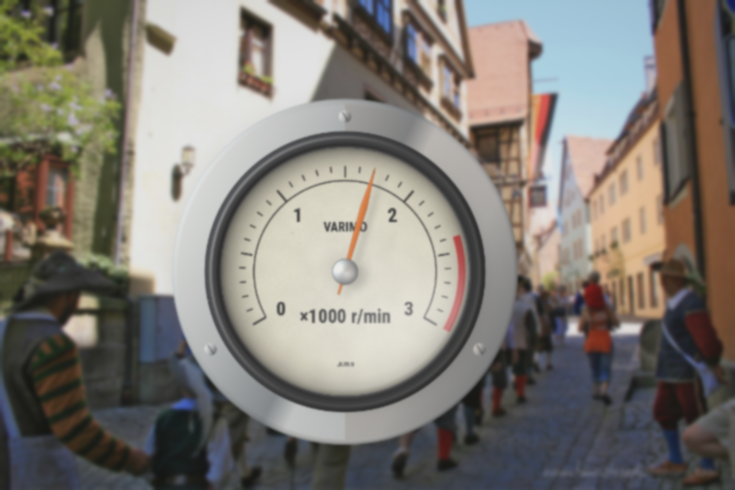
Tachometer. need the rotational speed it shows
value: 1700 rpm
